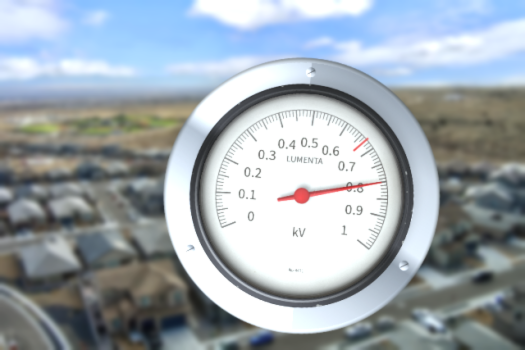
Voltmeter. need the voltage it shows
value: 0.8 kV
